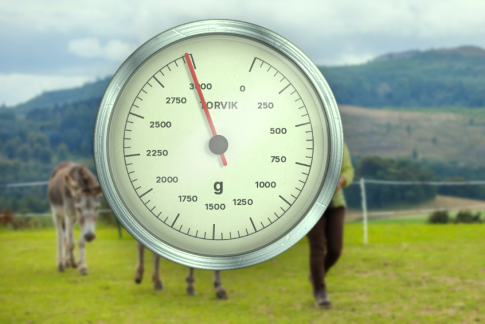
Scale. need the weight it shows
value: 2975 g
